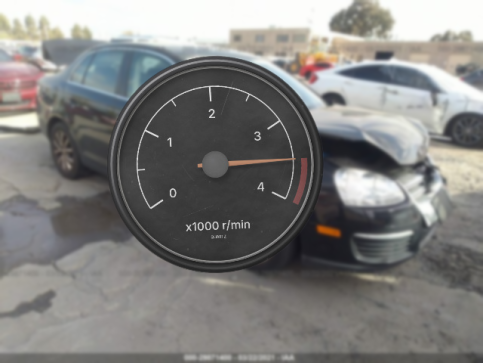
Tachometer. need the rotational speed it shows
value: 3500 rpm
